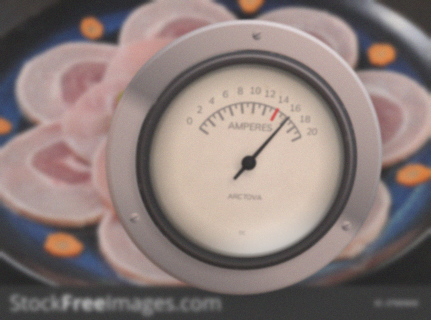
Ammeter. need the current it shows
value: 16 A
